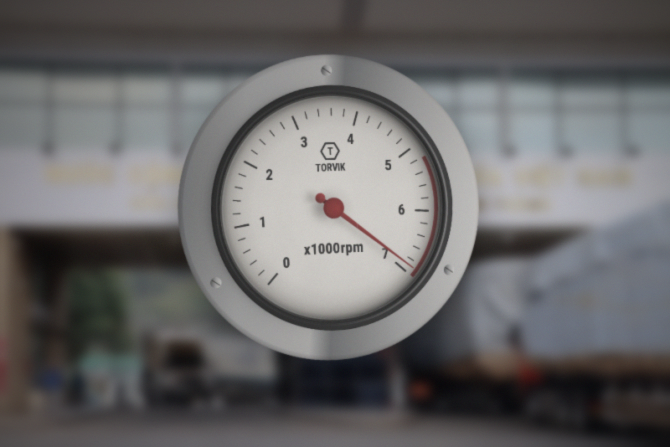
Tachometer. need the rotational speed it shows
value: 6900 rpm
